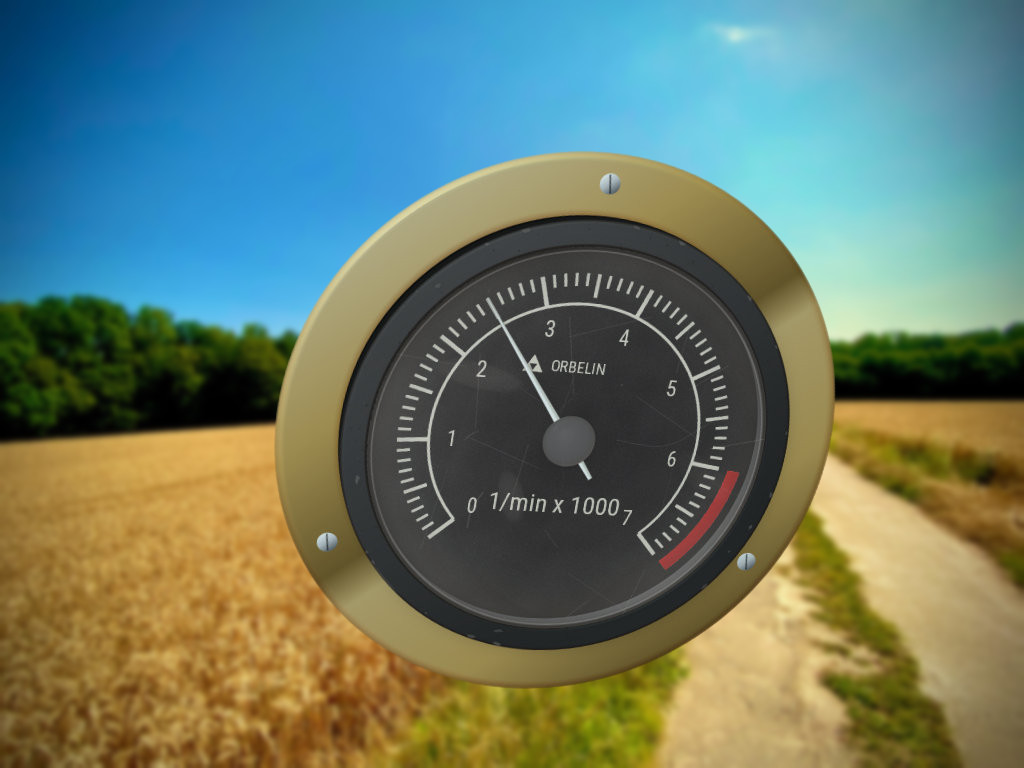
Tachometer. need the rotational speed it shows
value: 2500 rpm
